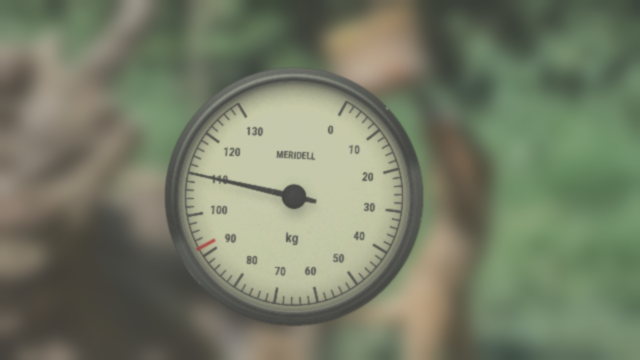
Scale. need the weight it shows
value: 110 kg
